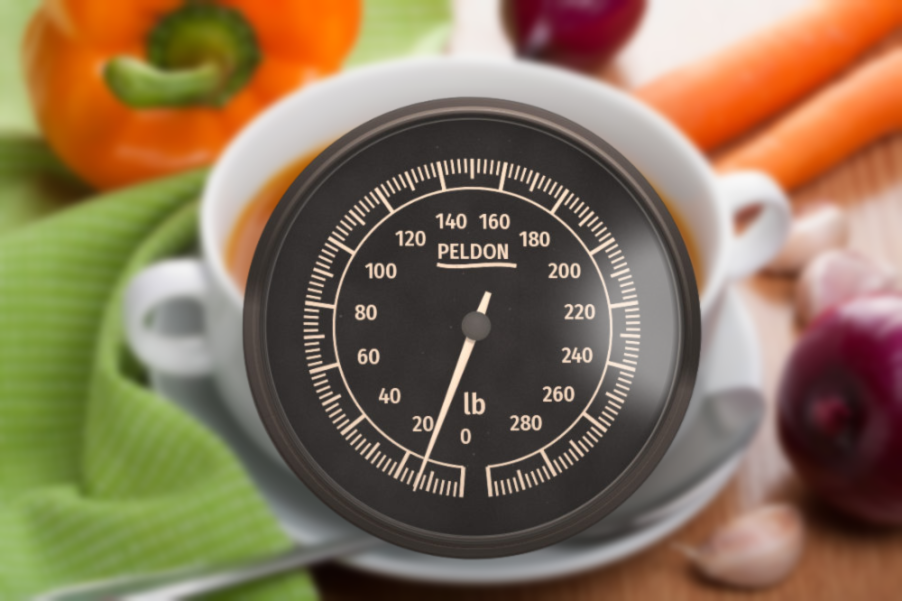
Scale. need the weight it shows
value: 14 lb
